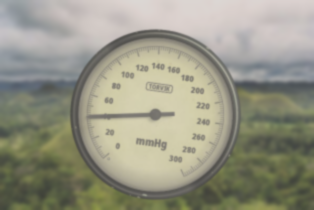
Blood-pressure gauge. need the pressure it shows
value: 40 mmHg
